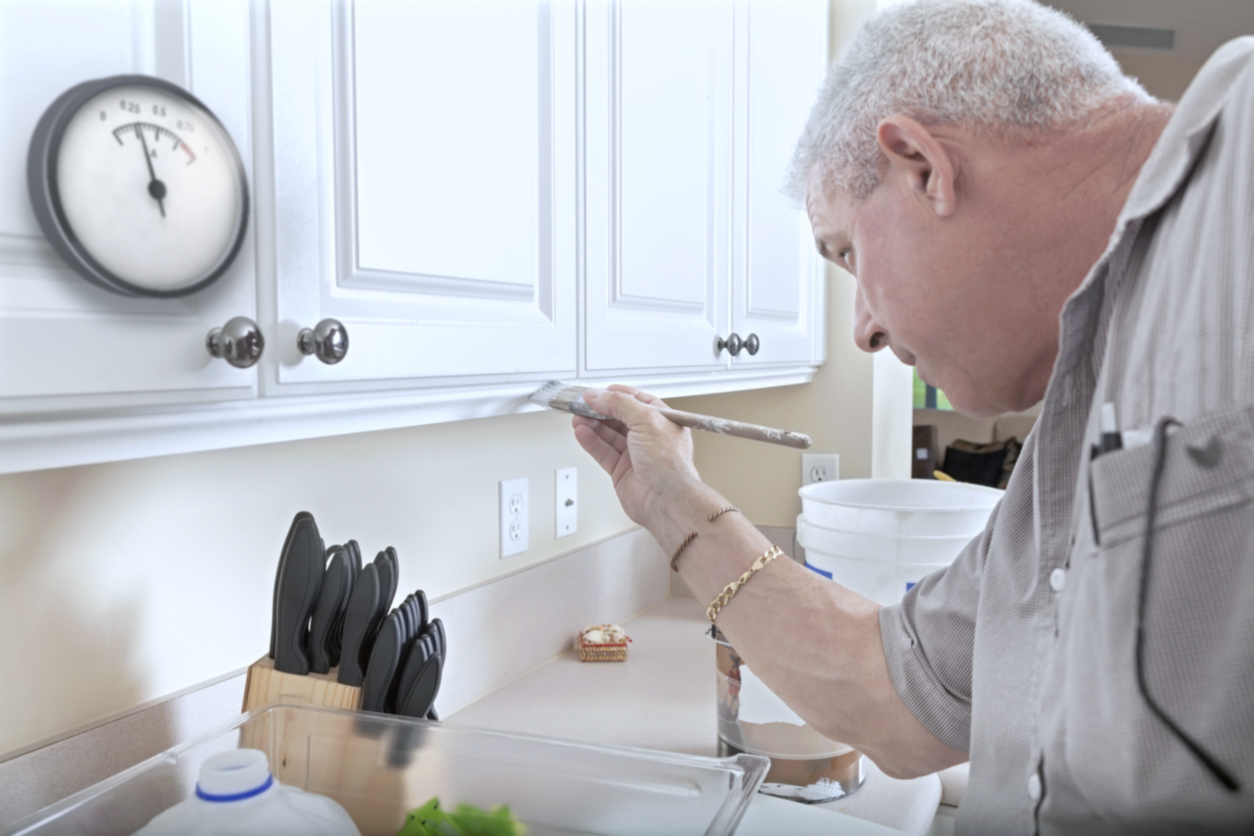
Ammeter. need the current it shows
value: 0.25 A
